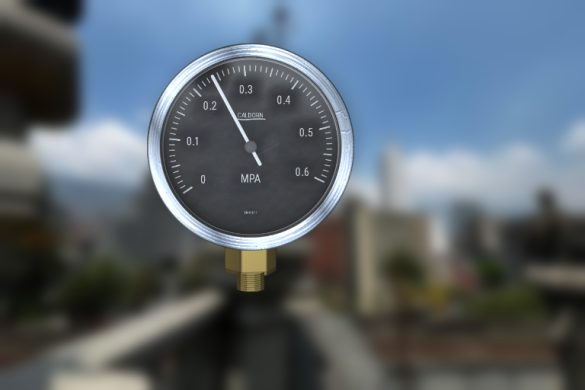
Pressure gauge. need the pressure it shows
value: 0.24 MPa
